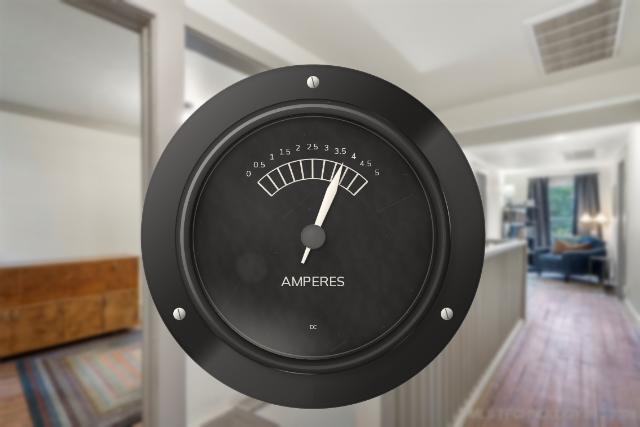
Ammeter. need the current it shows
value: 3.75 A
